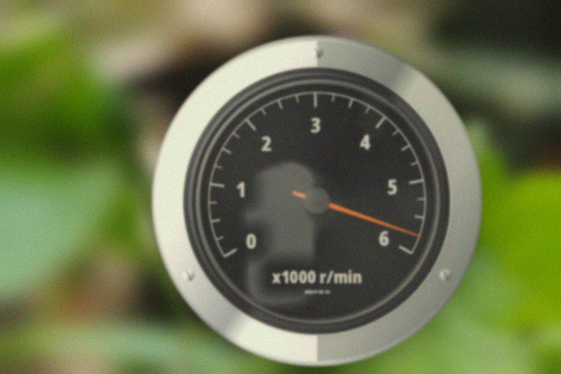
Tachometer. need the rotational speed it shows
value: 5750 rpm
